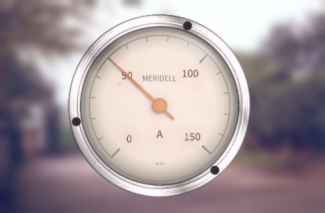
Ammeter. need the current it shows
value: 50 A
